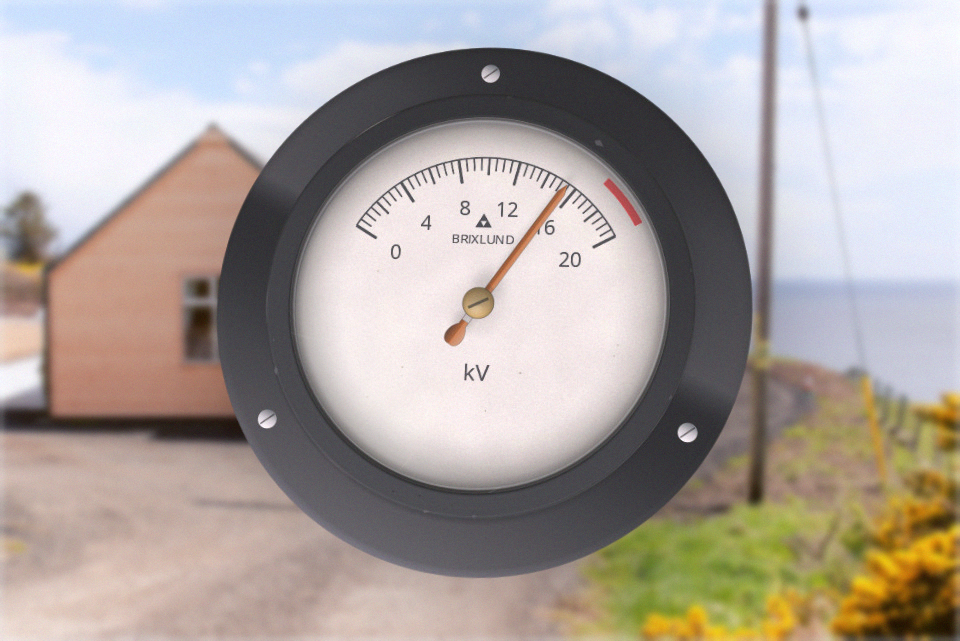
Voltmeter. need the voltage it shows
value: 15.5 kV
